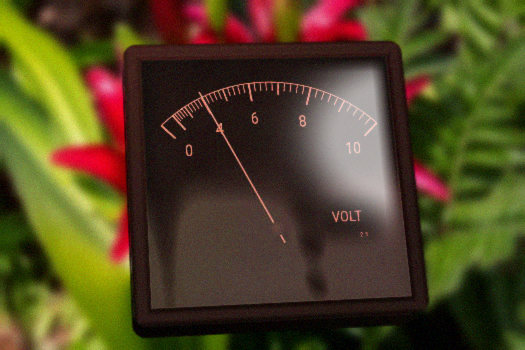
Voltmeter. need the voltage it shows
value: 4 V
